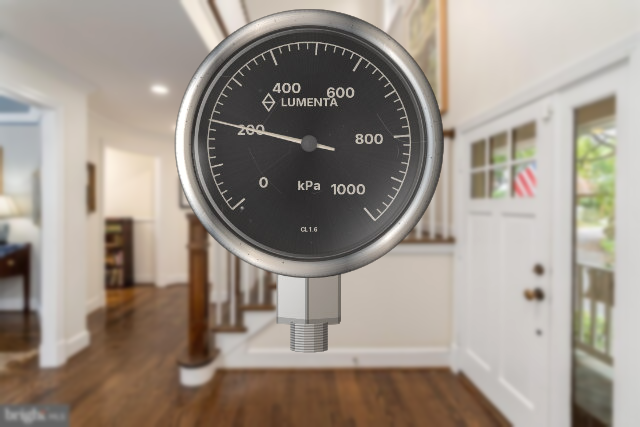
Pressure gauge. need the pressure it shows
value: 200 kPa
